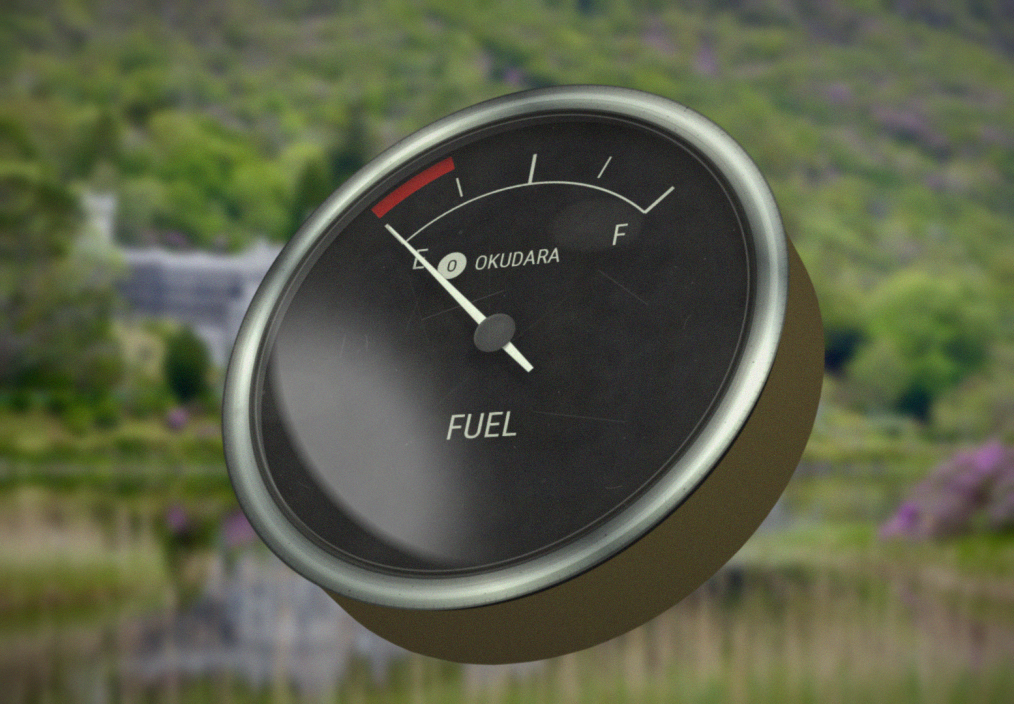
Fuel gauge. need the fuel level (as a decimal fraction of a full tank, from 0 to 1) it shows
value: 0
